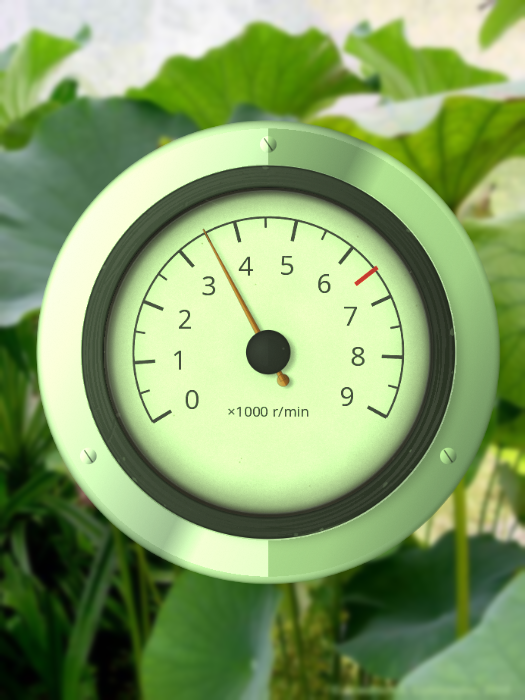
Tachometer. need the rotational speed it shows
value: 3500 rpm
